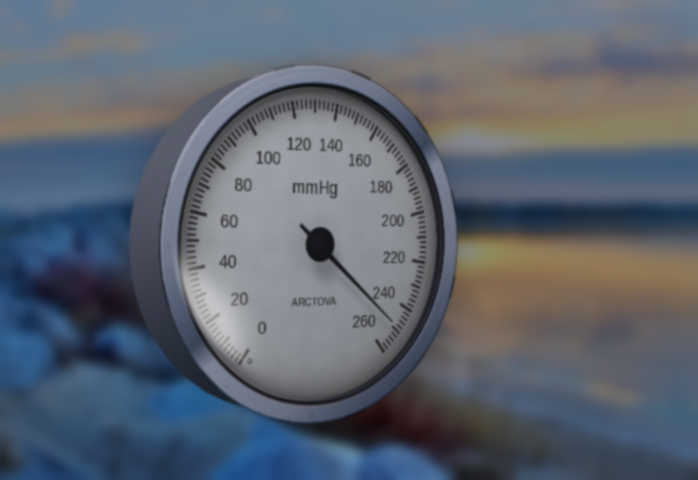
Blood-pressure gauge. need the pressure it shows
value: 250 mmHg
